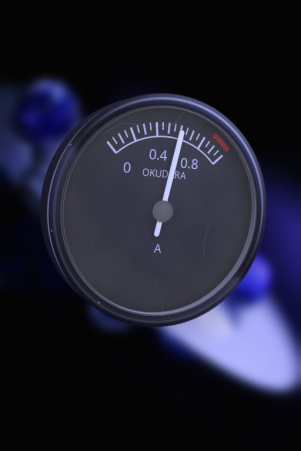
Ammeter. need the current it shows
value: 0.6 A
